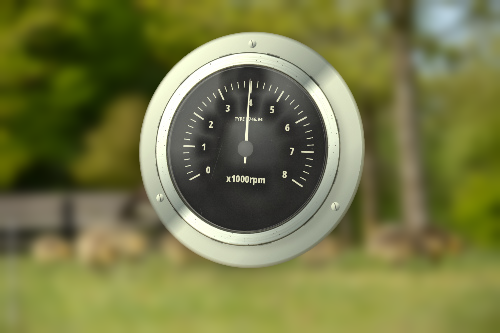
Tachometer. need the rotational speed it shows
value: 4000 rpm
